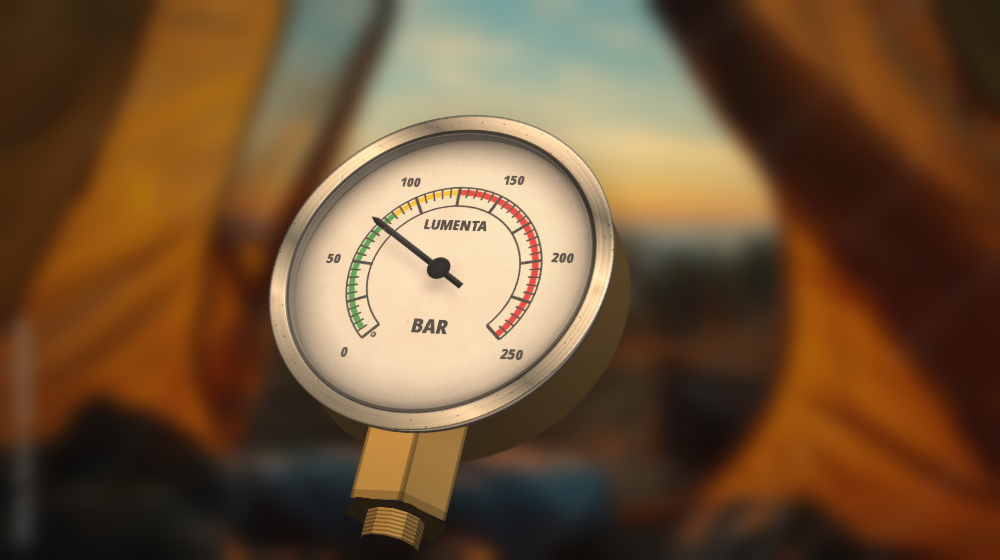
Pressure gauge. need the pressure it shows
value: 75 bar
